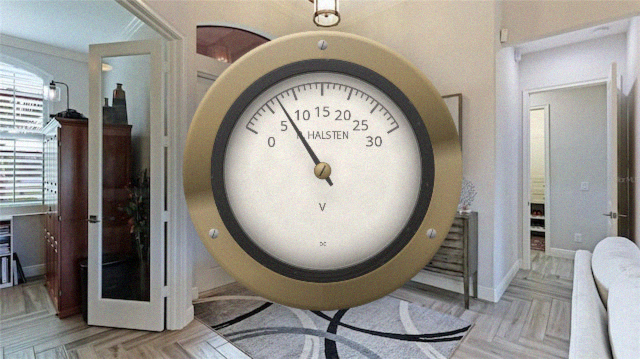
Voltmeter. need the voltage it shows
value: 7 V
